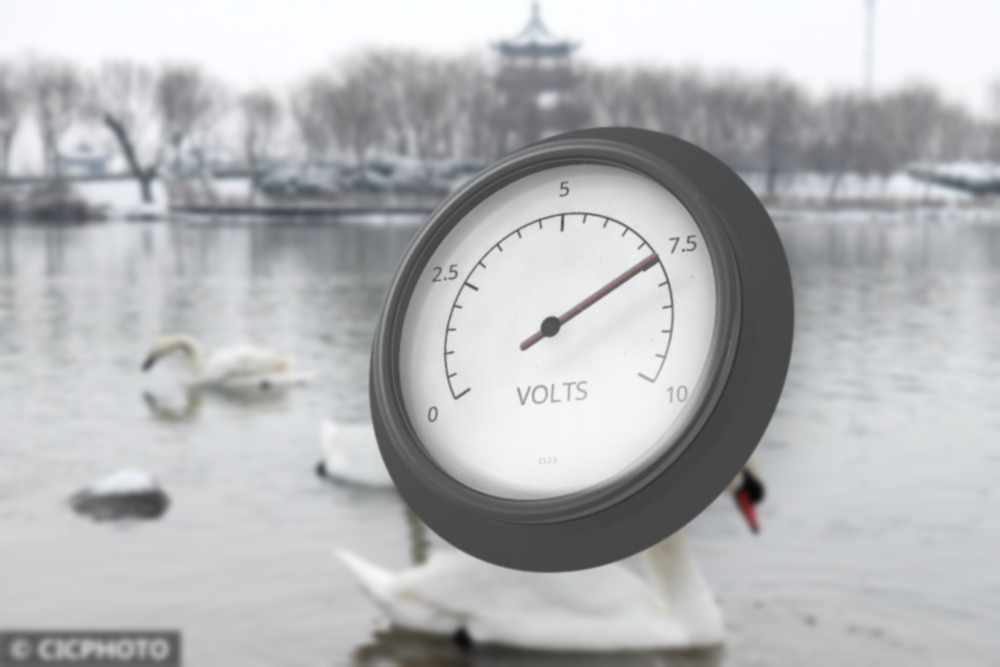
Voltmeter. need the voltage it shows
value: 7.5 V
